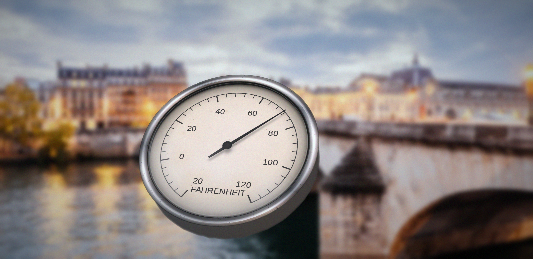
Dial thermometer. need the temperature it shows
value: 72 °F
